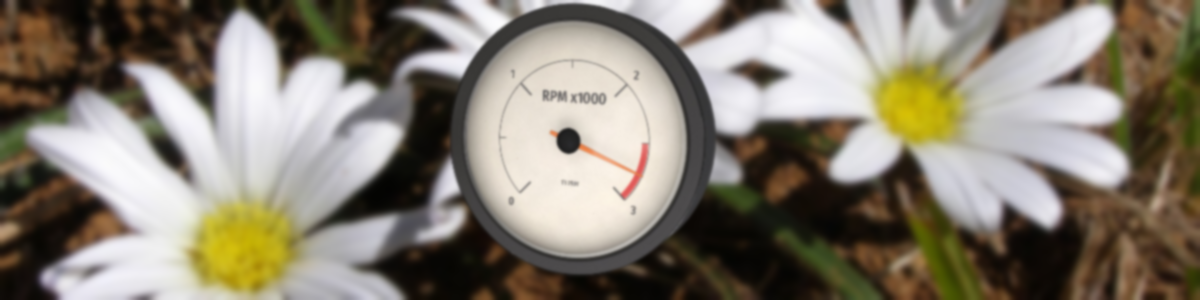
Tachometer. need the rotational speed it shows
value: 2750 rpm
